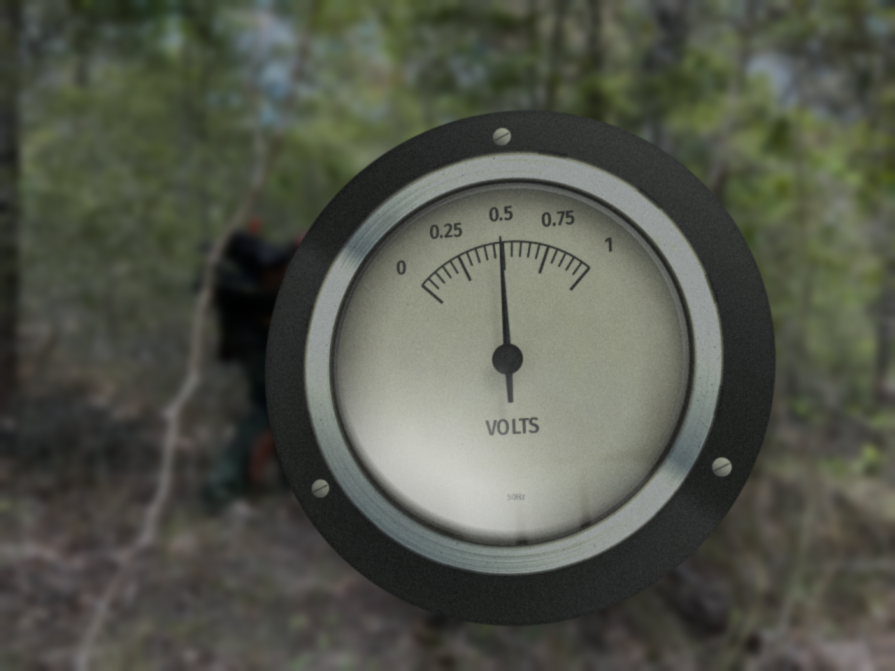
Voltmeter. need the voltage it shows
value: 0.5 V
